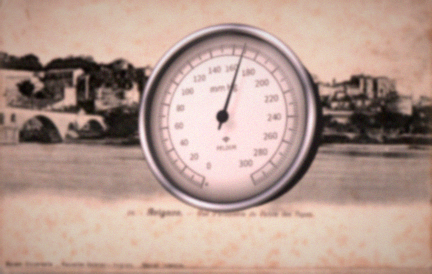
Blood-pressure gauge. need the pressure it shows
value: 170 mmHg
